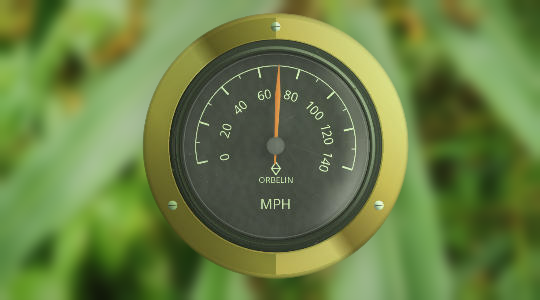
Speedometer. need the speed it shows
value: 70 mph
